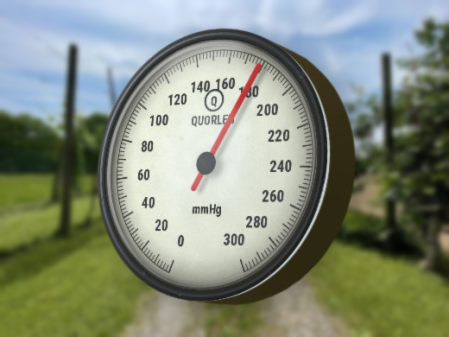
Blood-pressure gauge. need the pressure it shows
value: 180 mmHg
